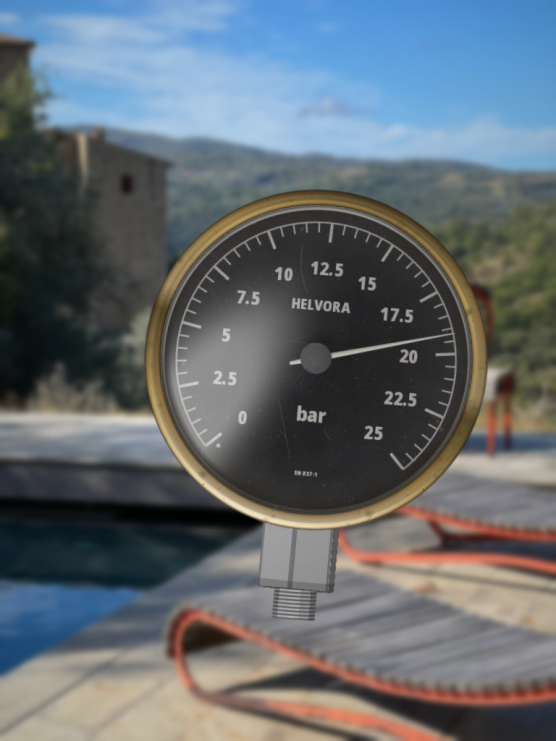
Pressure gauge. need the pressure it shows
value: 19.25 bar
